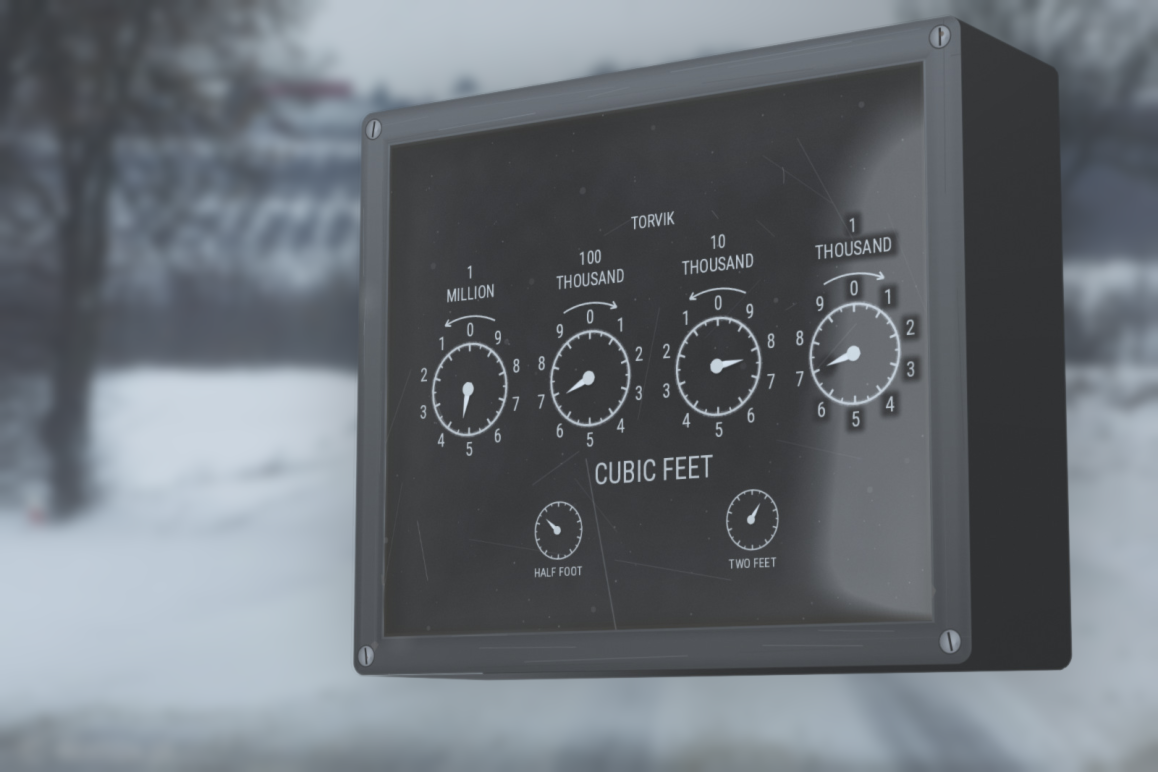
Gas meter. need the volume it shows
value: 467700 ft³
